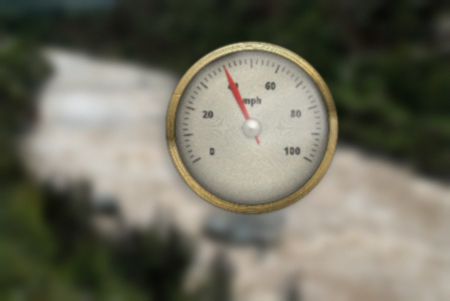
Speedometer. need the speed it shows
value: 40 mph
